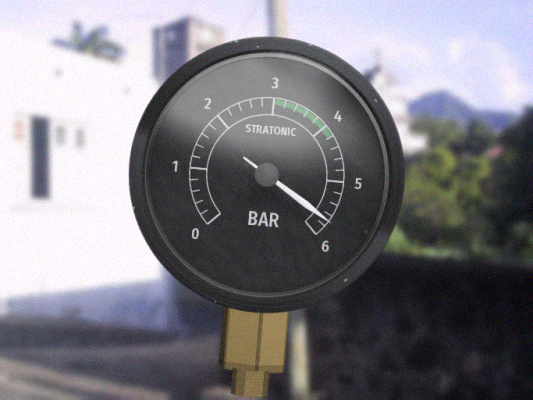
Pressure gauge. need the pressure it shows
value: 5.7 bar
